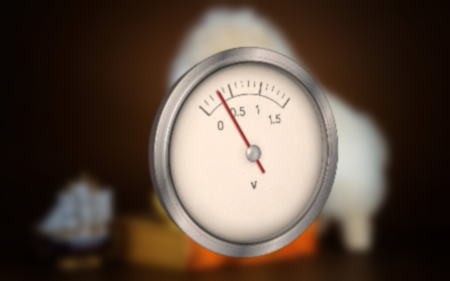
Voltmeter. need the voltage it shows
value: 0.3 V
